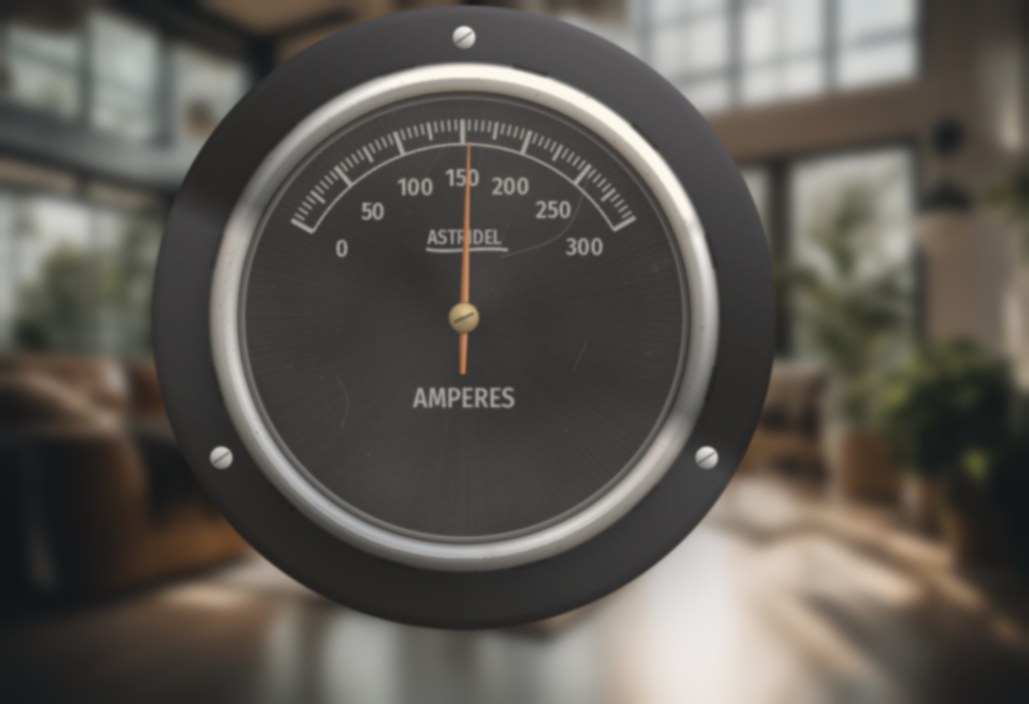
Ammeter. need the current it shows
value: 155 A
